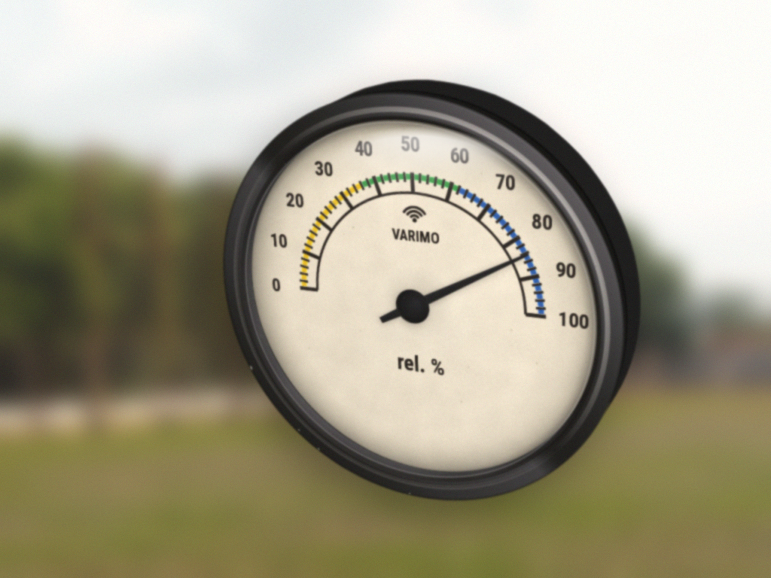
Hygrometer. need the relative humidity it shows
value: 84 %
